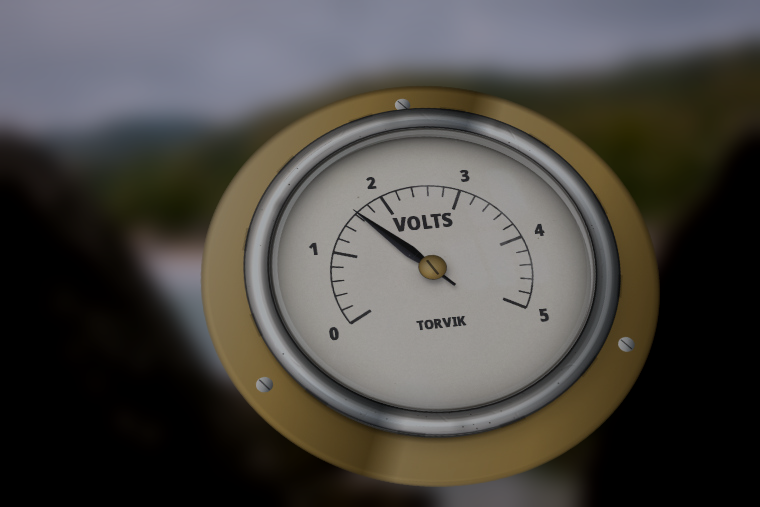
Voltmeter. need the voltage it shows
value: 1.6 V
